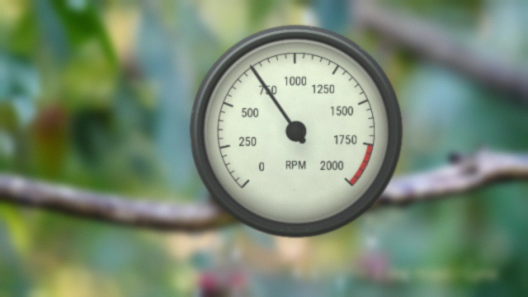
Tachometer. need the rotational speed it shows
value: 750 rpm
